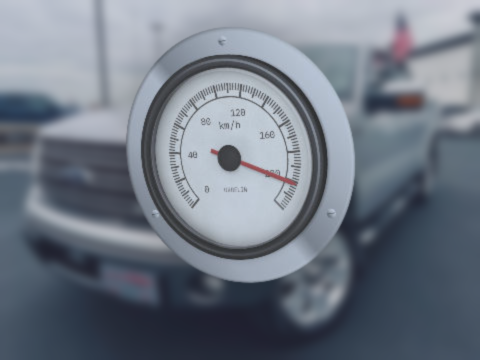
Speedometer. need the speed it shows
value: 200 km/h
